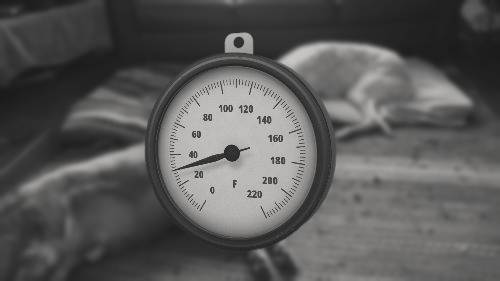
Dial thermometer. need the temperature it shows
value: 30 °F
